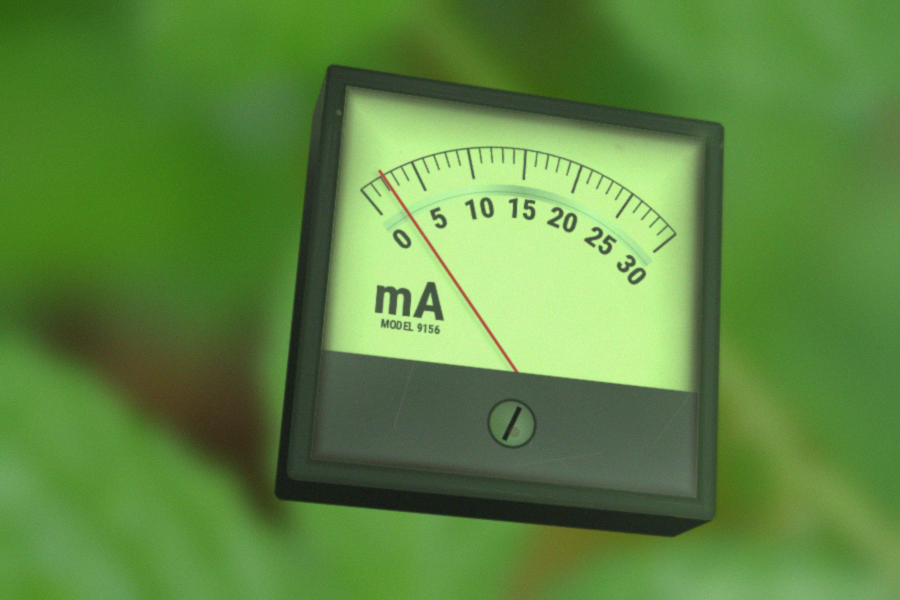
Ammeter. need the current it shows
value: 2 mA
